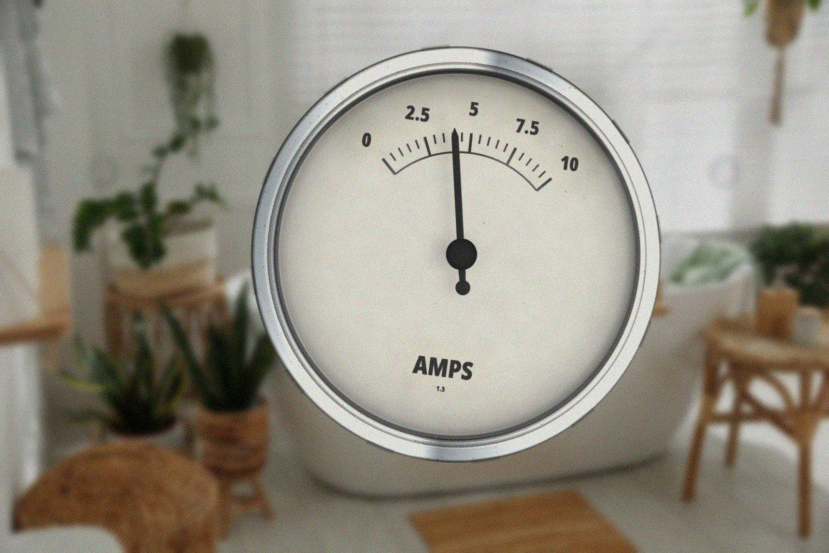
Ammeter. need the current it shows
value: 4 A
